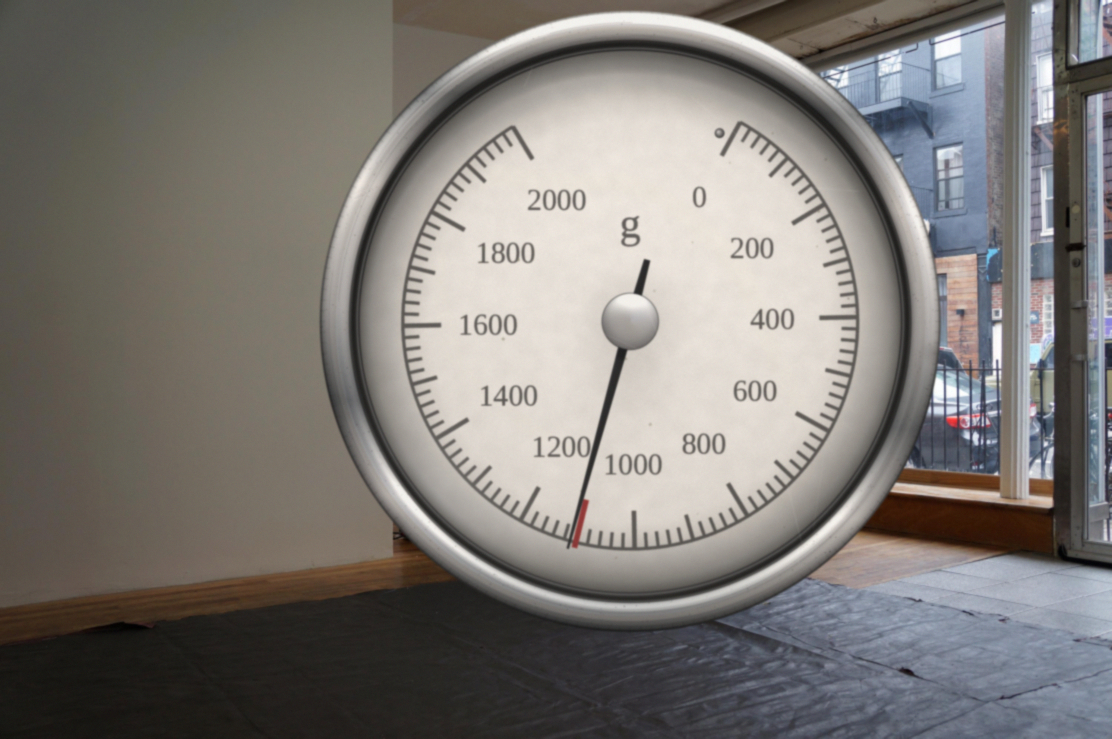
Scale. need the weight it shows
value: 1110 g
